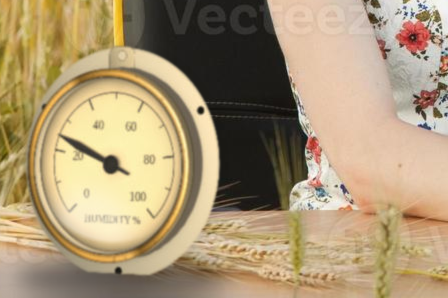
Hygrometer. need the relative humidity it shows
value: 25 %
